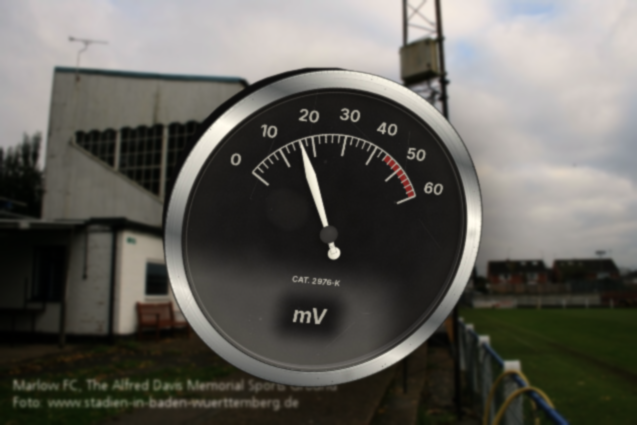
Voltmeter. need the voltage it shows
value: 16 mV
